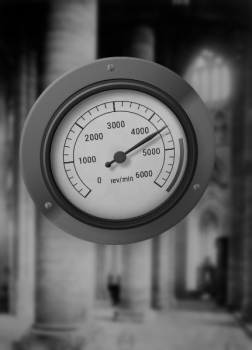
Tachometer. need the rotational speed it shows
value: 4400 rpm
